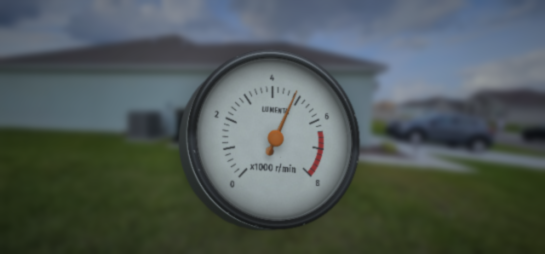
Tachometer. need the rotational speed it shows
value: 4800 rpm
